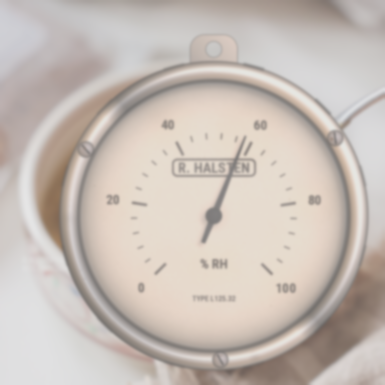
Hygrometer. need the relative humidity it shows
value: 58 %
